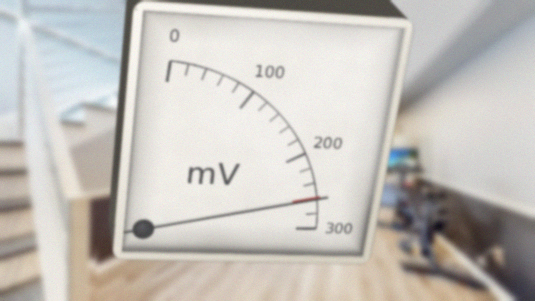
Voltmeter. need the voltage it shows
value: 260 mV
